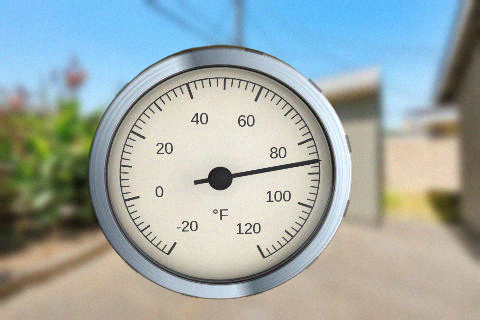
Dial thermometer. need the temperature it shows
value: 86 °F
